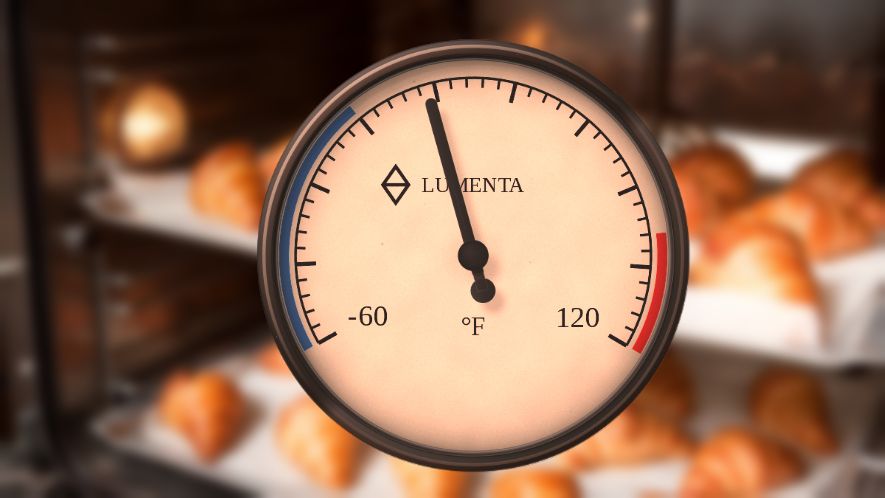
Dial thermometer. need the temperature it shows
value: 18 °F
